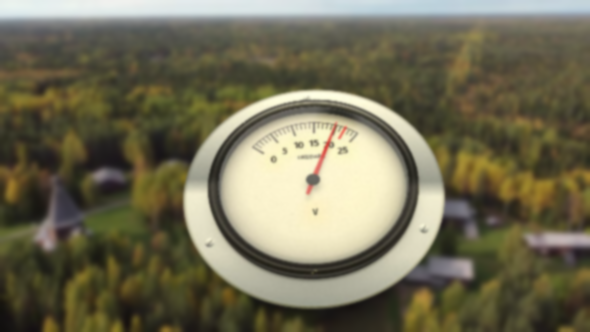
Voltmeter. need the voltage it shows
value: 20 V
